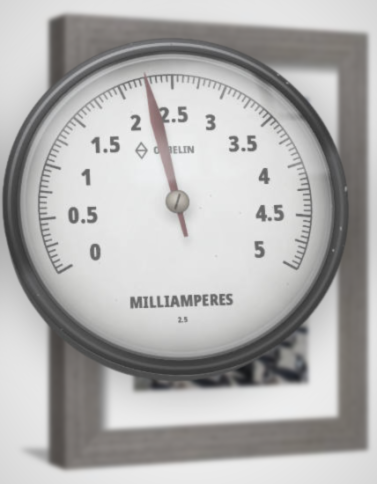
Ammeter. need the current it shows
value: 2.25 mA
